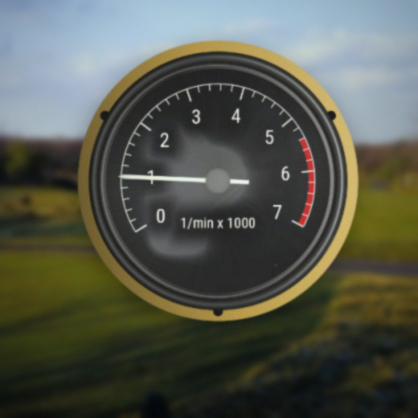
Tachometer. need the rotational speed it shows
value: 1000 rpm
